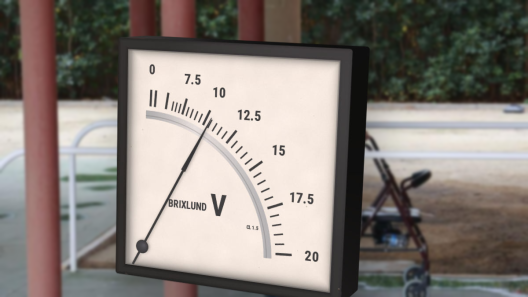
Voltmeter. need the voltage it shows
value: 10.5 V
